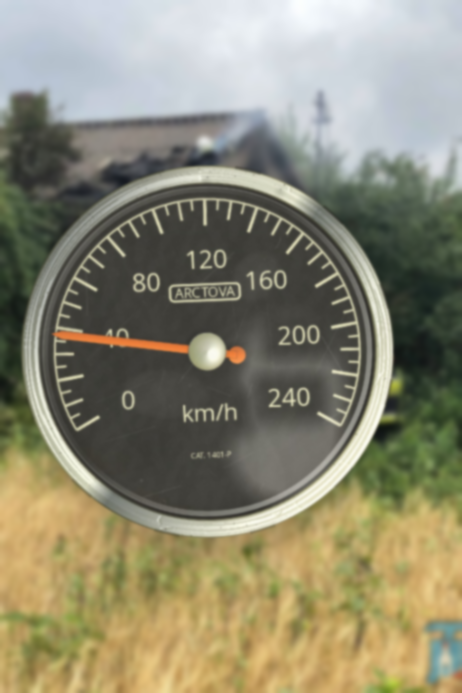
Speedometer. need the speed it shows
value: 37.5 km/h
